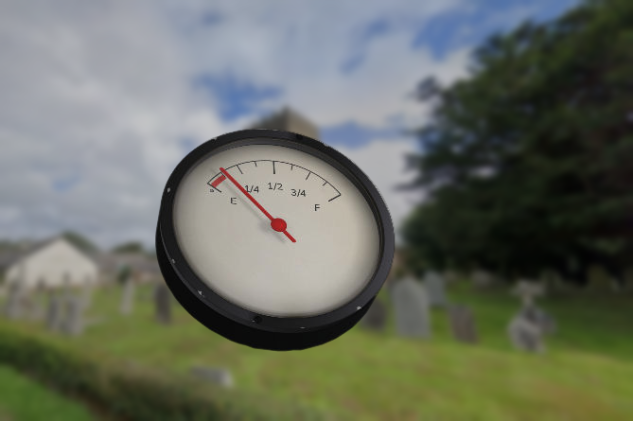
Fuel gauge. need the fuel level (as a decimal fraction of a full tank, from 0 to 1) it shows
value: 0.125
